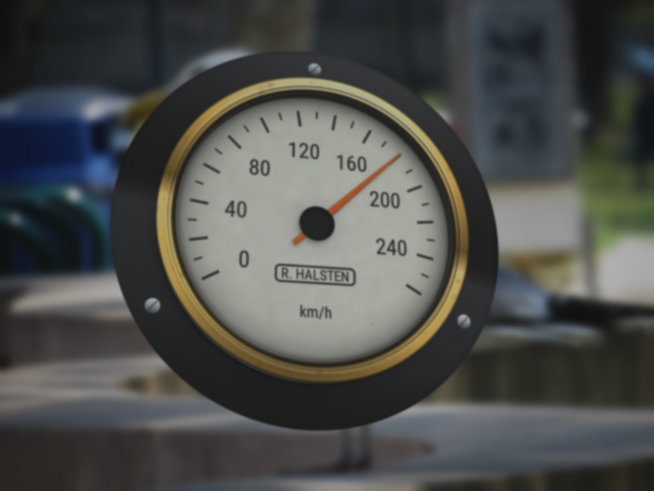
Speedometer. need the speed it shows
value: 180 km/h
